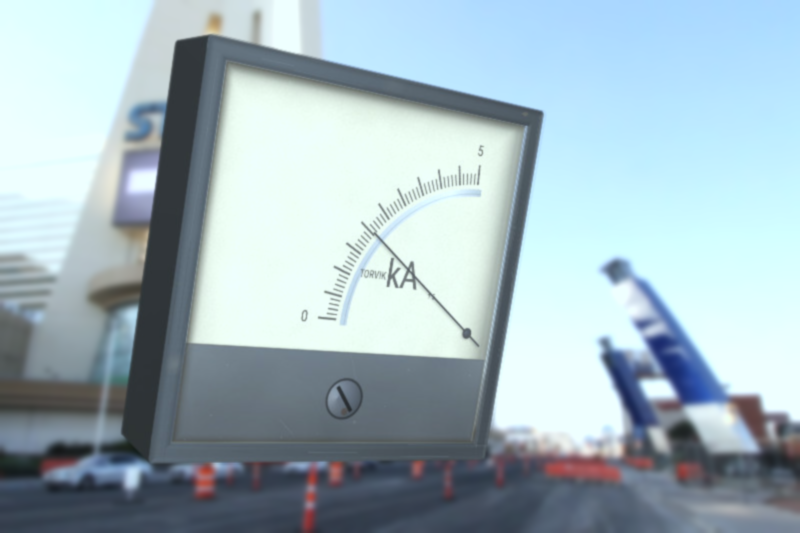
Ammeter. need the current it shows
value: 2 kA
